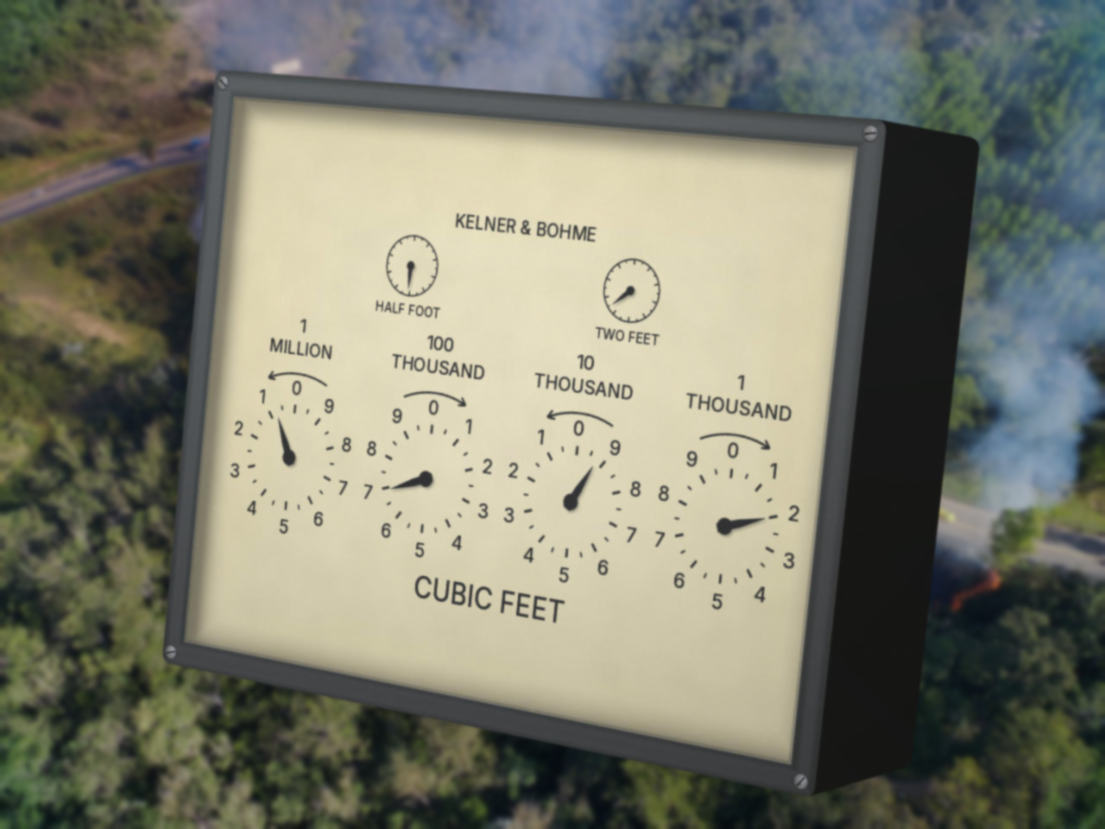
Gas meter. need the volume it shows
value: 69200 ft³
